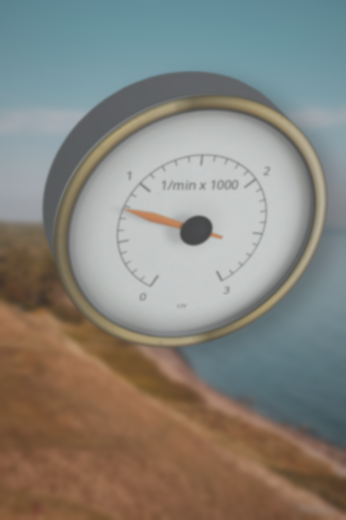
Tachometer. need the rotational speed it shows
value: 800 rpm
